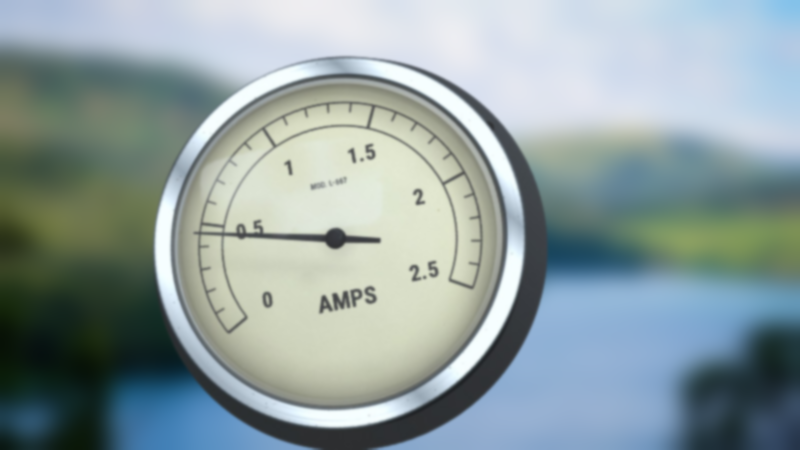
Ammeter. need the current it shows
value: 0.45 A
